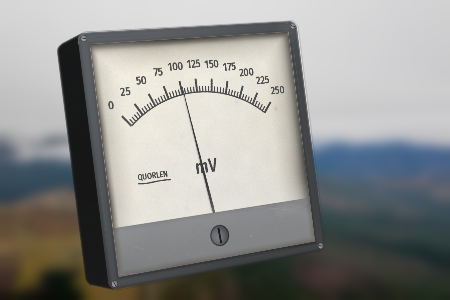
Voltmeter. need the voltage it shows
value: 100 mV
